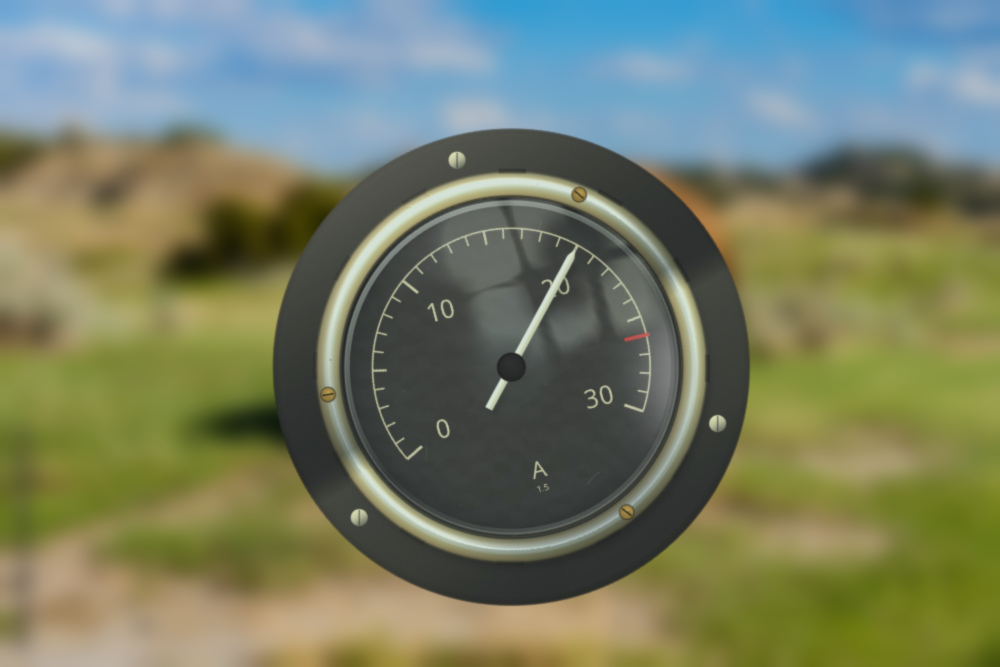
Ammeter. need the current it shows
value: 20 A
